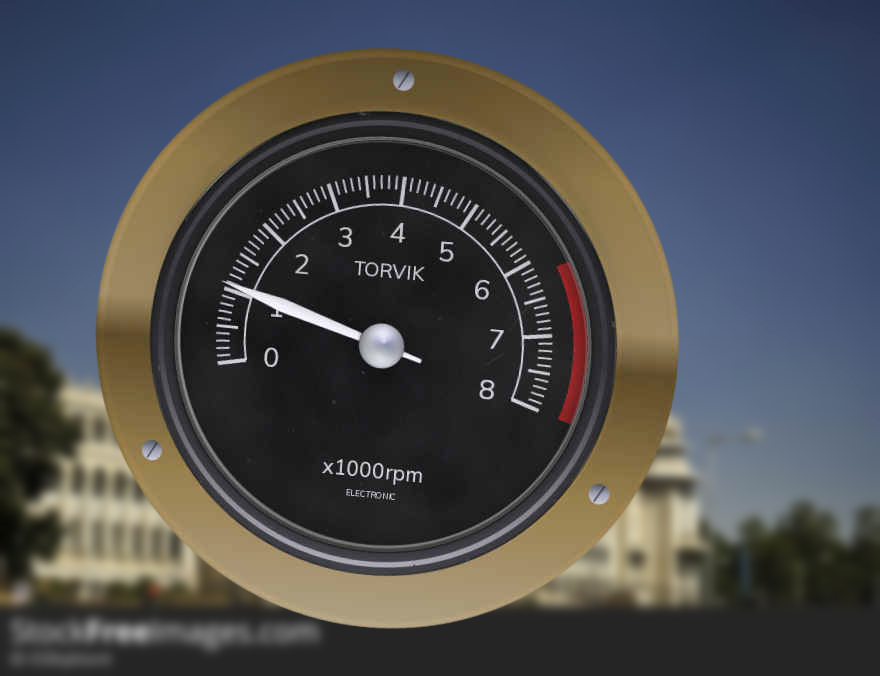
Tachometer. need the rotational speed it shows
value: 1100 rpm
